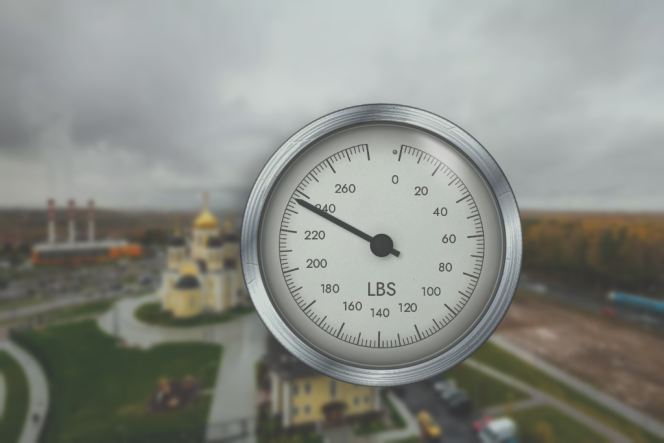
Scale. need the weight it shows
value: 236 lb
